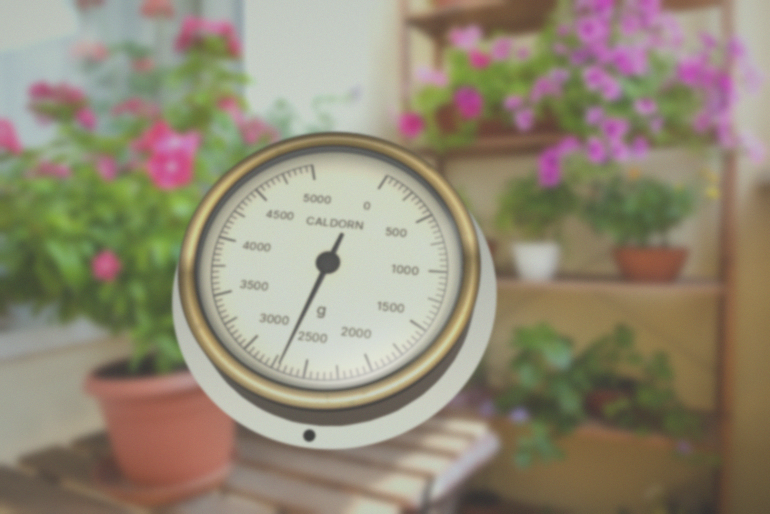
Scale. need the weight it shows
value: 2700 g
